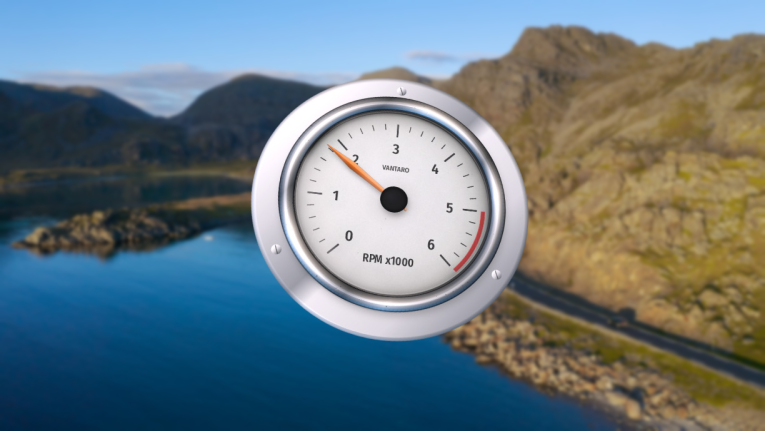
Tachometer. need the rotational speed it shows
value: 1800 rpm
